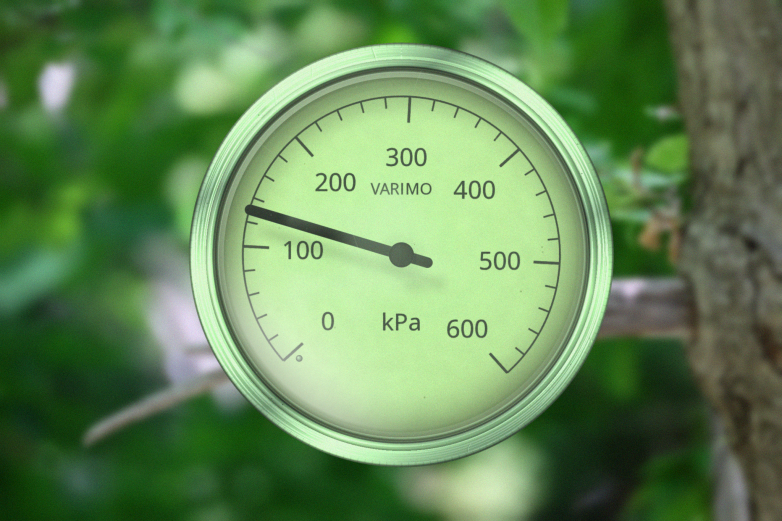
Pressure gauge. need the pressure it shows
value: 130 kPa
